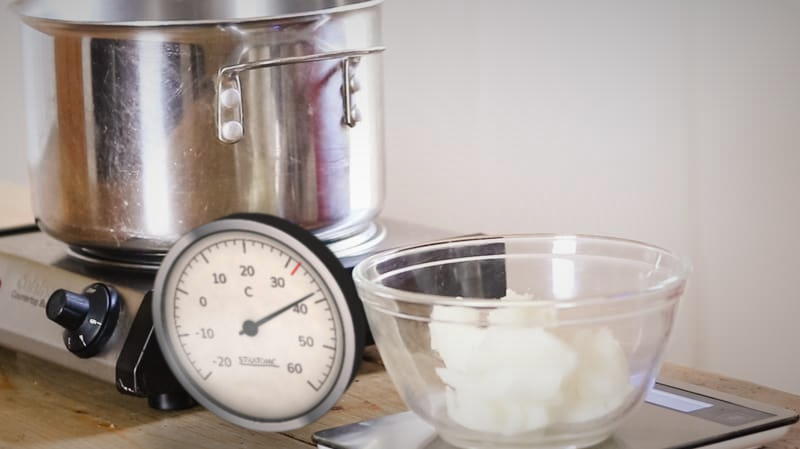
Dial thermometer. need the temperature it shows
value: 38 °C
